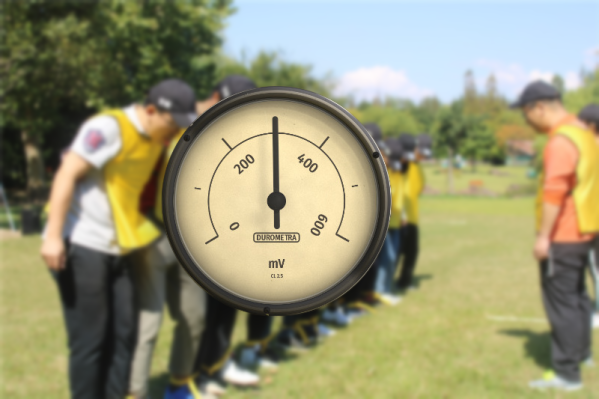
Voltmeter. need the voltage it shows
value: 300 mV
